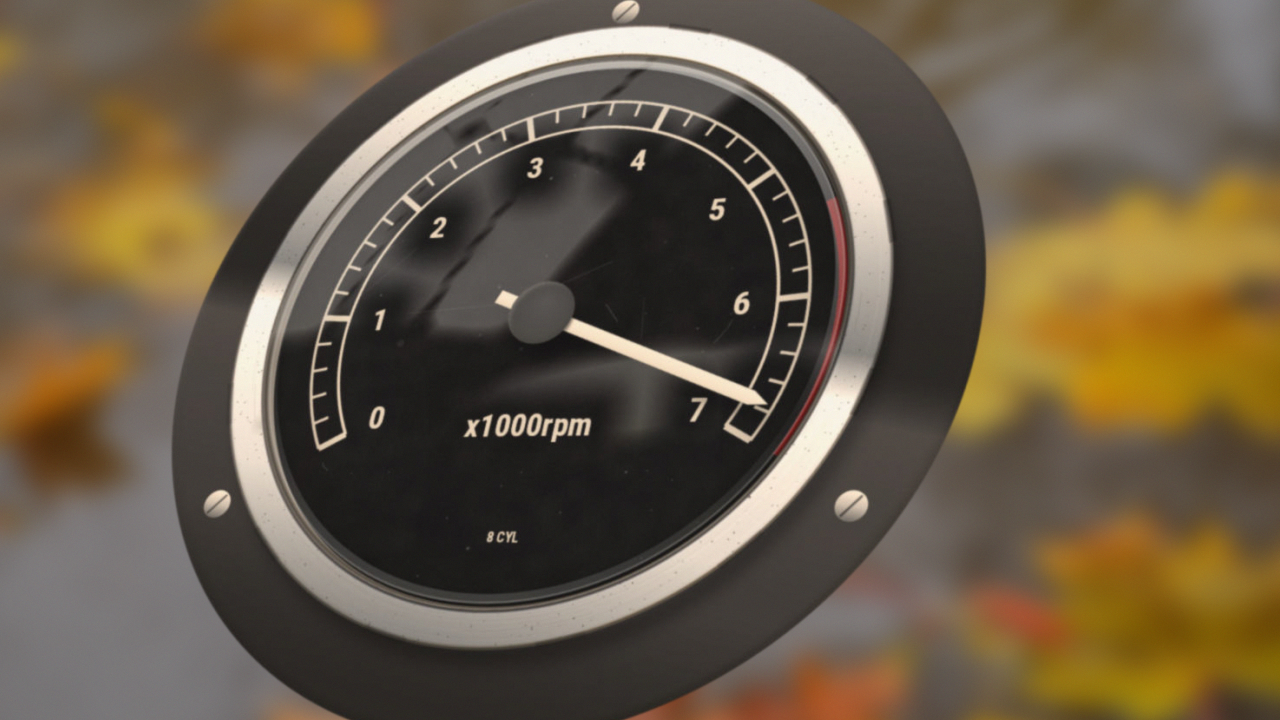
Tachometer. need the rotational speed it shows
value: 6800 rpm
